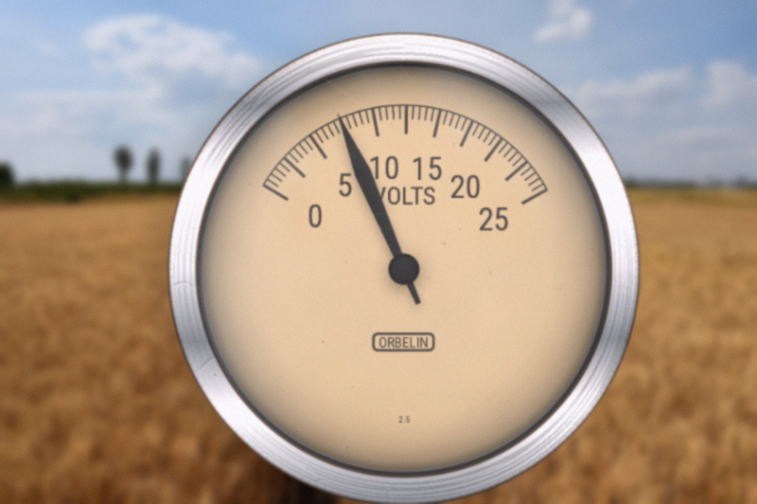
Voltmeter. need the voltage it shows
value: 7.5 V
